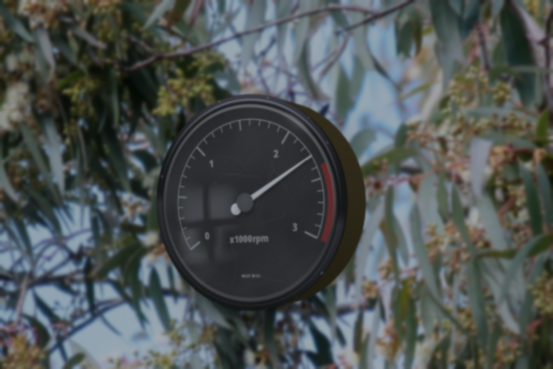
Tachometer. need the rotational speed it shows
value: 2300 rpm
